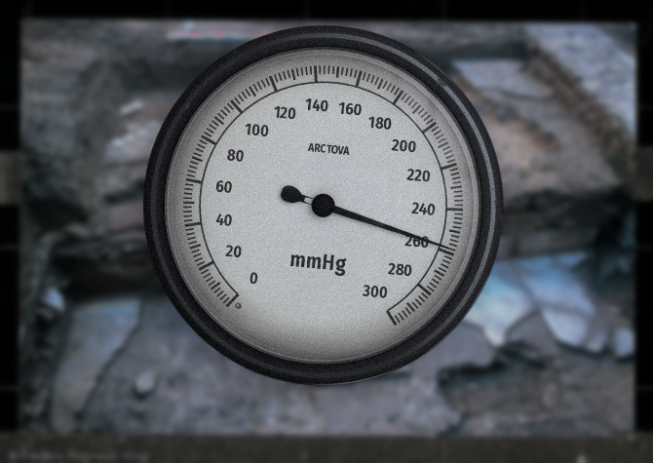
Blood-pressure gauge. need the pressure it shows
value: 258 mmHg
